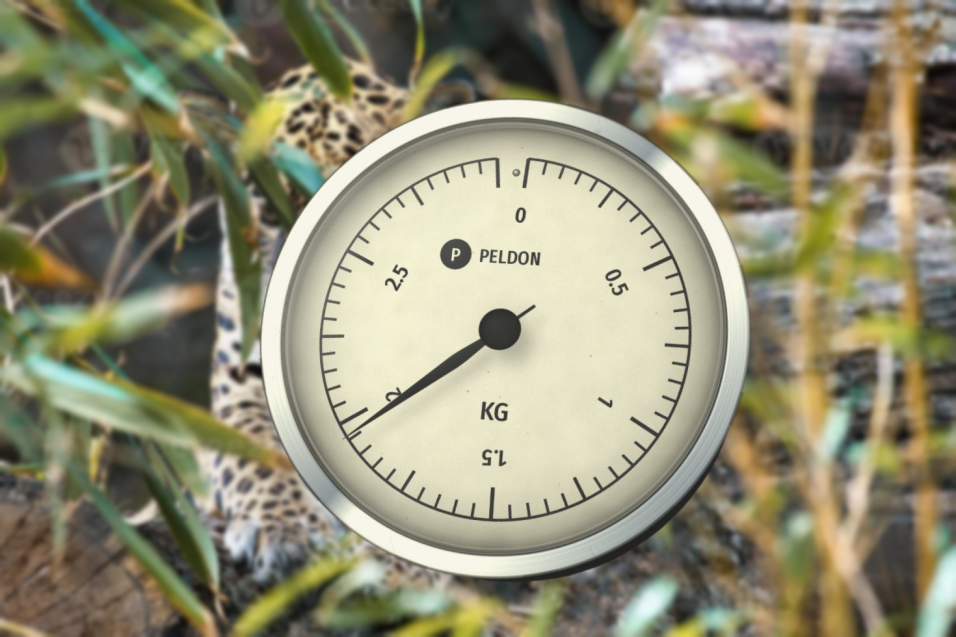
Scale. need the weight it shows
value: 1.95 kg
